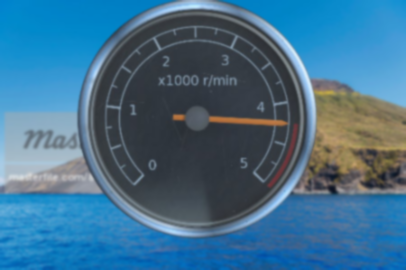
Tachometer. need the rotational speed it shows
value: 4250 rpm
